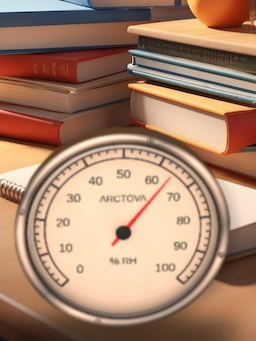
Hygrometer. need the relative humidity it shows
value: 64 %
